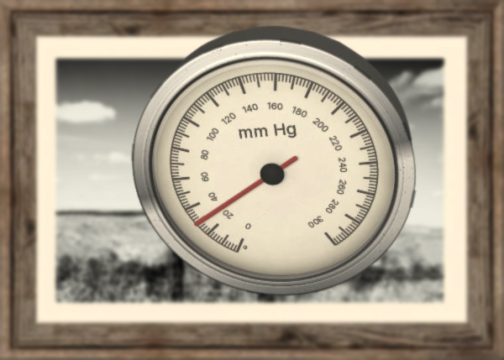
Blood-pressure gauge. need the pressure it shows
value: 30 mmHg
